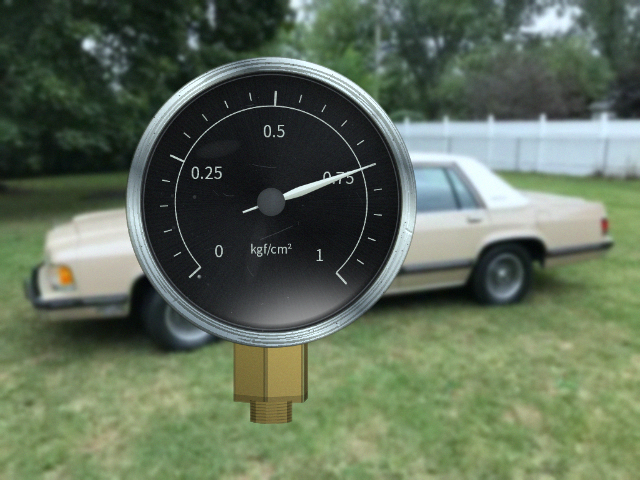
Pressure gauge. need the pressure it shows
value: 0.75 kg/cm²
